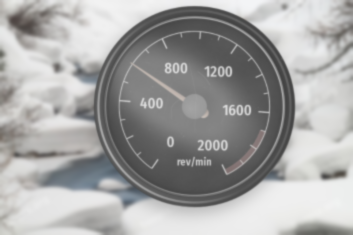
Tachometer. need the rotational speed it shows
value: 600 rpm
